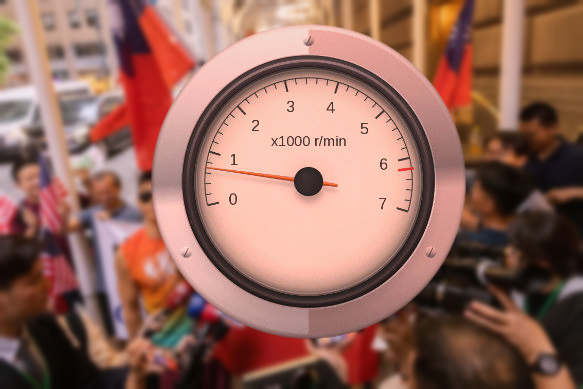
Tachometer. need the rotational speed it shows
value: 700 rpm
